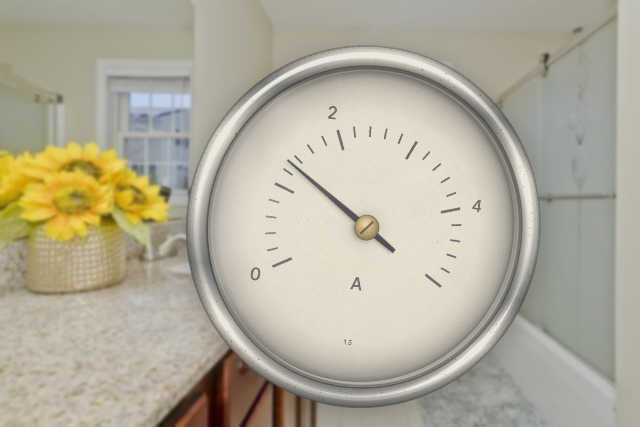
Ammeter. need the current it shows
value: 1.3 A
